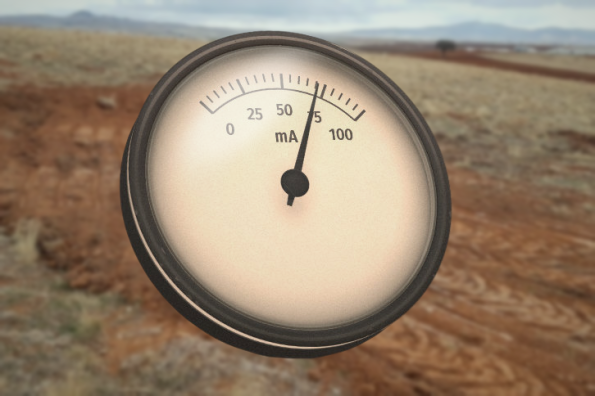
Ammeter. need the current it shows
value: 70 mA
